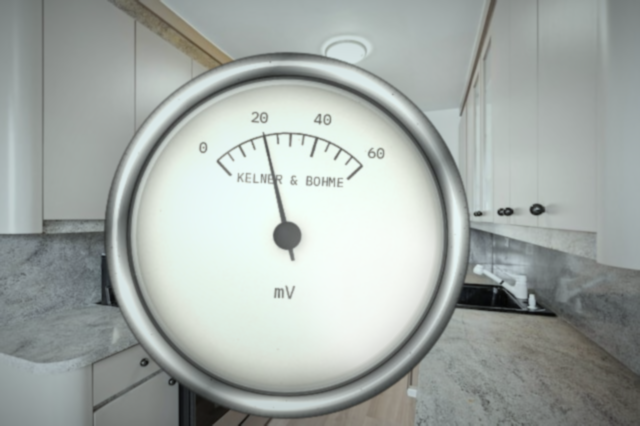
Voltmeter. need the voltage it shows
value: 20 mV
